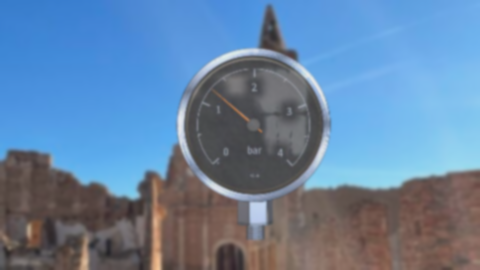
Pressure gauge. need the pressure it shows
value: 1.25 bar
